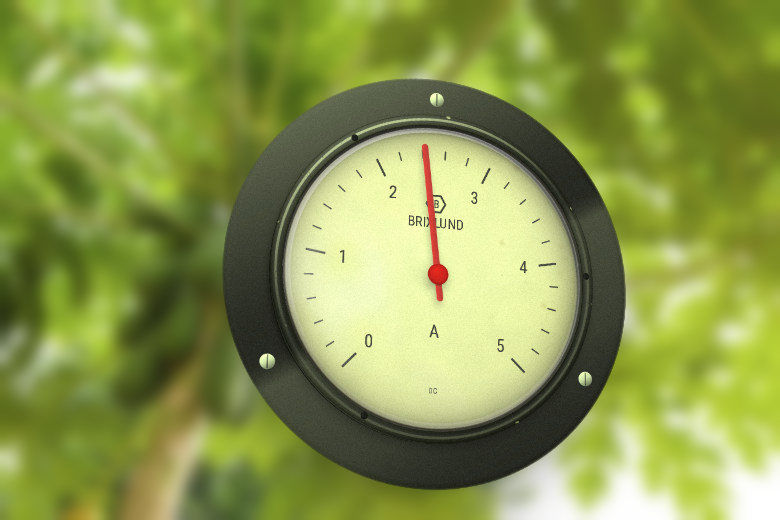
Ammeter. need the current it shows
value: 2.4 A
